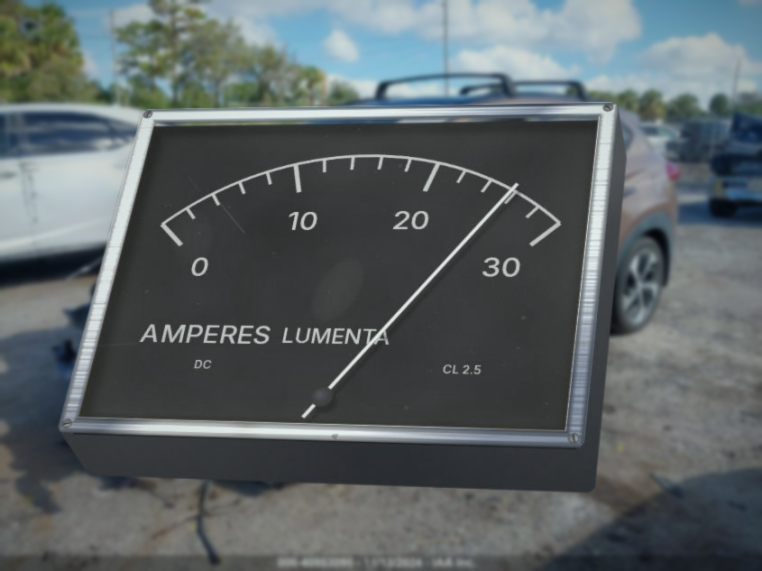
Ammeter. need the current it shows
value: 26 A
